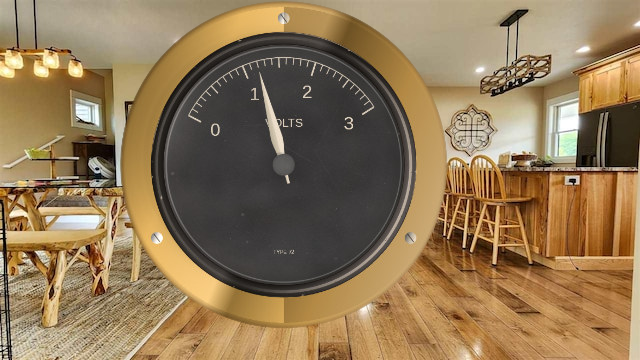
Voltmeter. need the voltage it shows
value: 1.2 V
